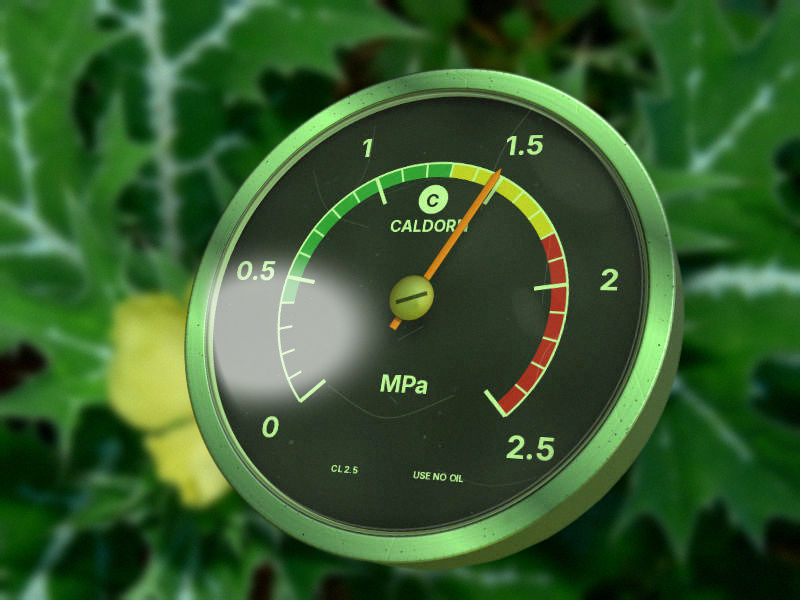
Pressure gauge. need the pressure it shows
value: 1.5 MPa
